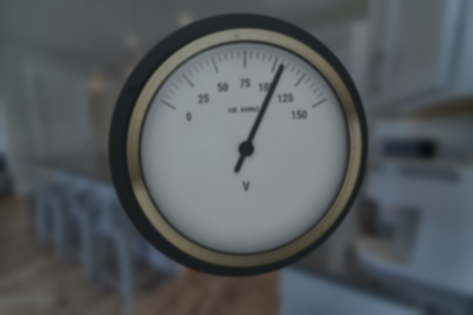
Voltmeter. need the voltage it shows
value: 105 V
